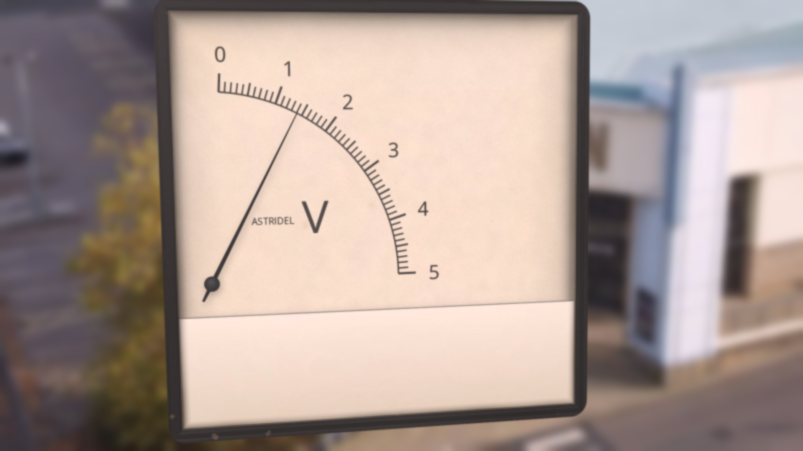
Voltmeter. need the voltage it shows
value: 1.4 V
